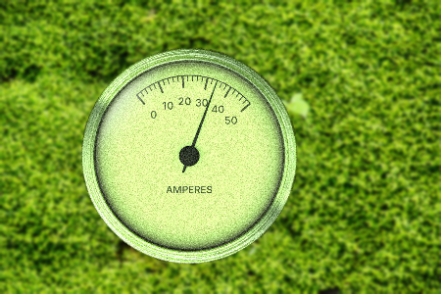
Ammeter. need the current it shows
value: 34 A
